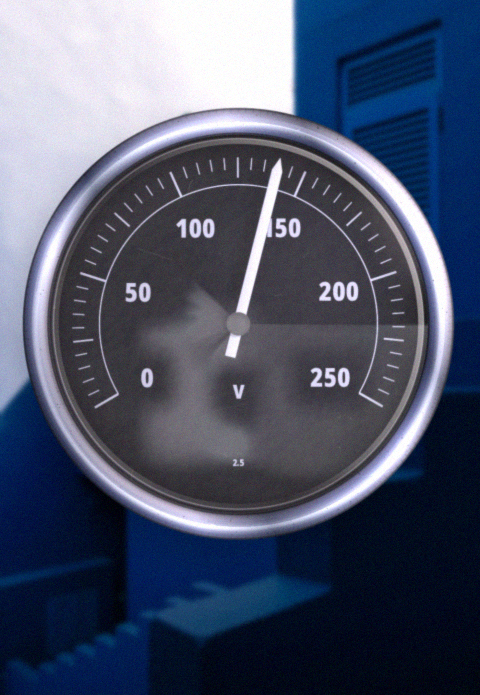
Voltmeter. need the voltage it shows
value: 140 V
